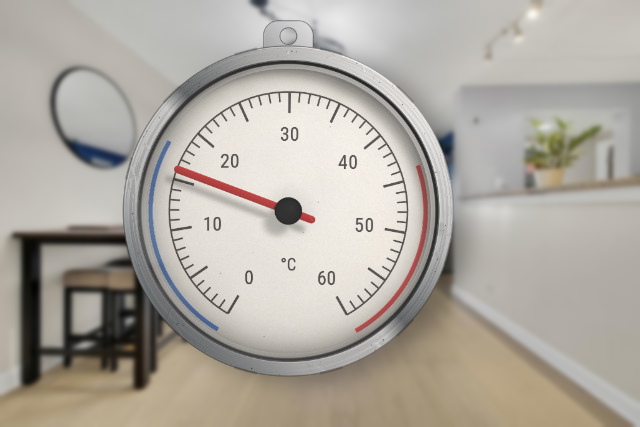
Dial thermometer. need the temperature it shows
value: 16 °C
